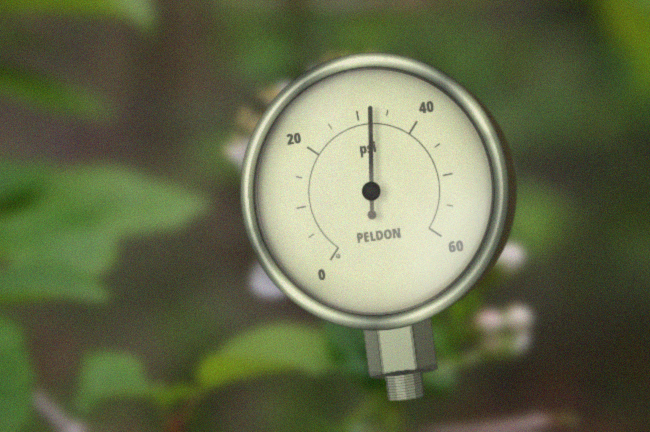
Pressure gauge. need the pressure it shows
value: 32.5 psi
